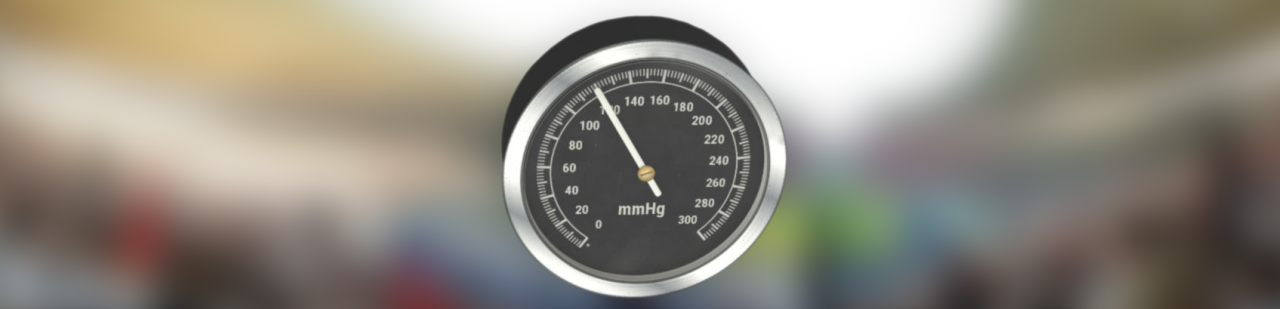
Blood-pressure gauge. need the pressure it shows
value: 120 mmHg
